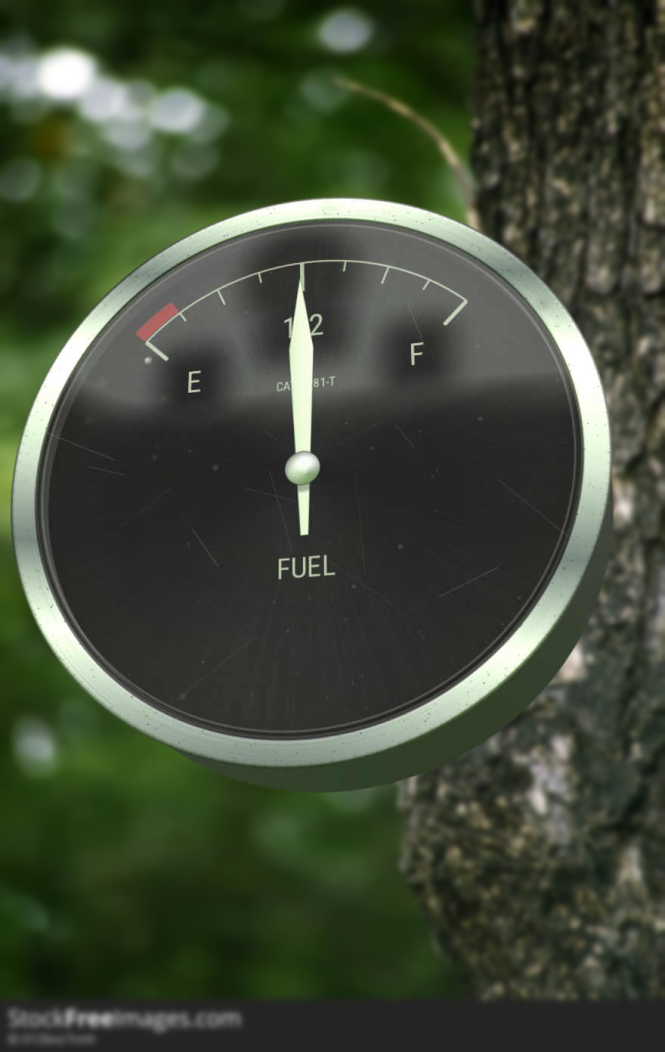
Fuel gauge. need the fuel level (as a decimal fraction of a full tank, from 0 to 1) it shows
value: 0.5
